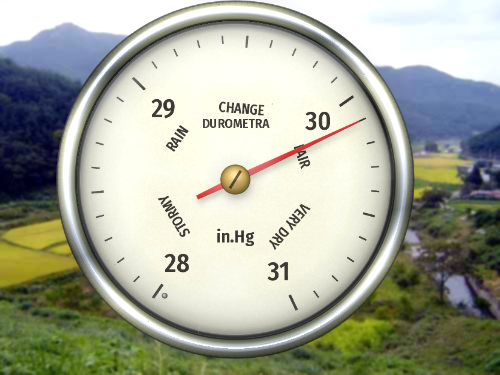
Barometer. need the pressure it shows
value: 30.1 inHg
